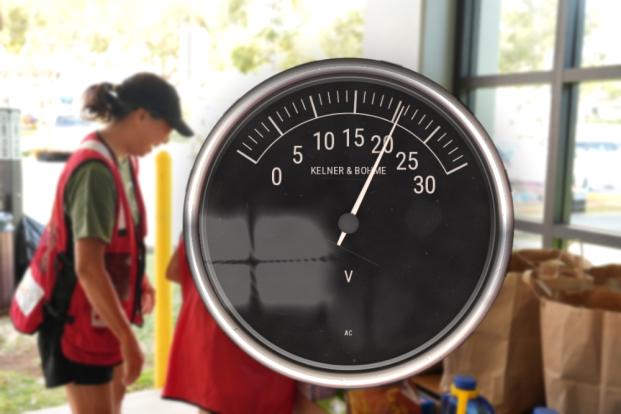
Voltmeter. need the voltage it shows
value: 20.5 V
